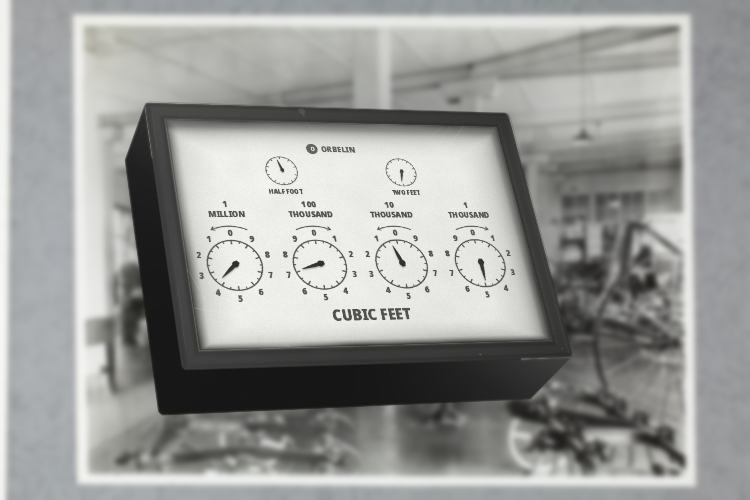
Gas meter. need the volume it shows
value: 370500 ft³
